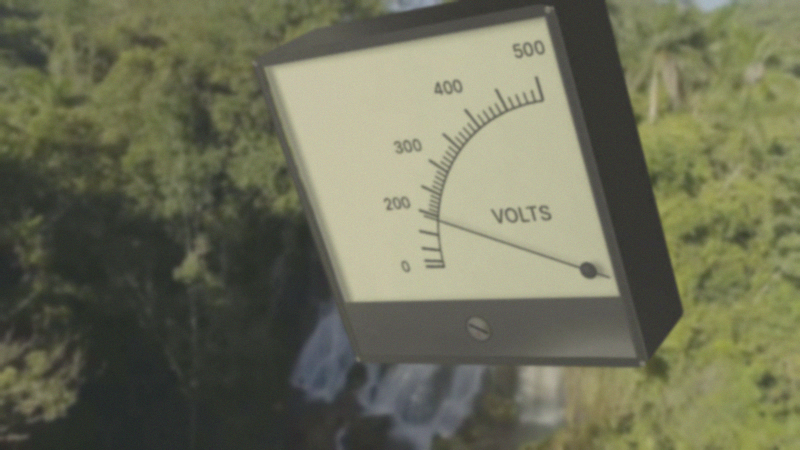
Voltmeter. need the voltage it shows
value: 200 V
